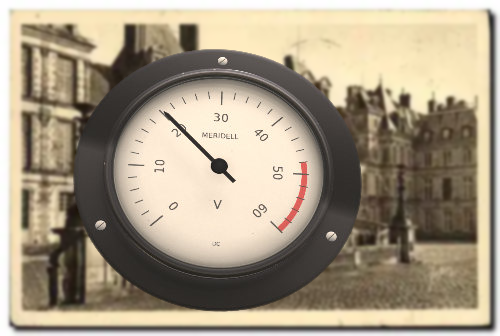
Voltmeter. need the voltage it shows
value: 20 V
